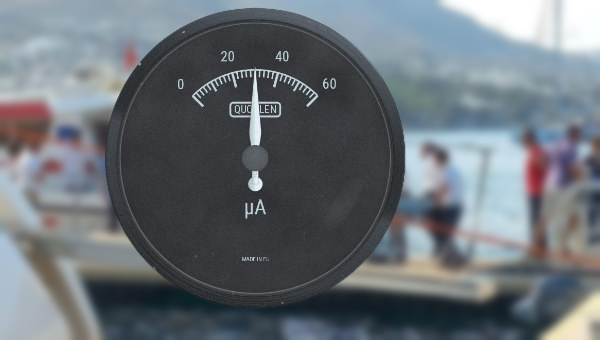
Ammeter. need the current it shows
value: 30 µA
